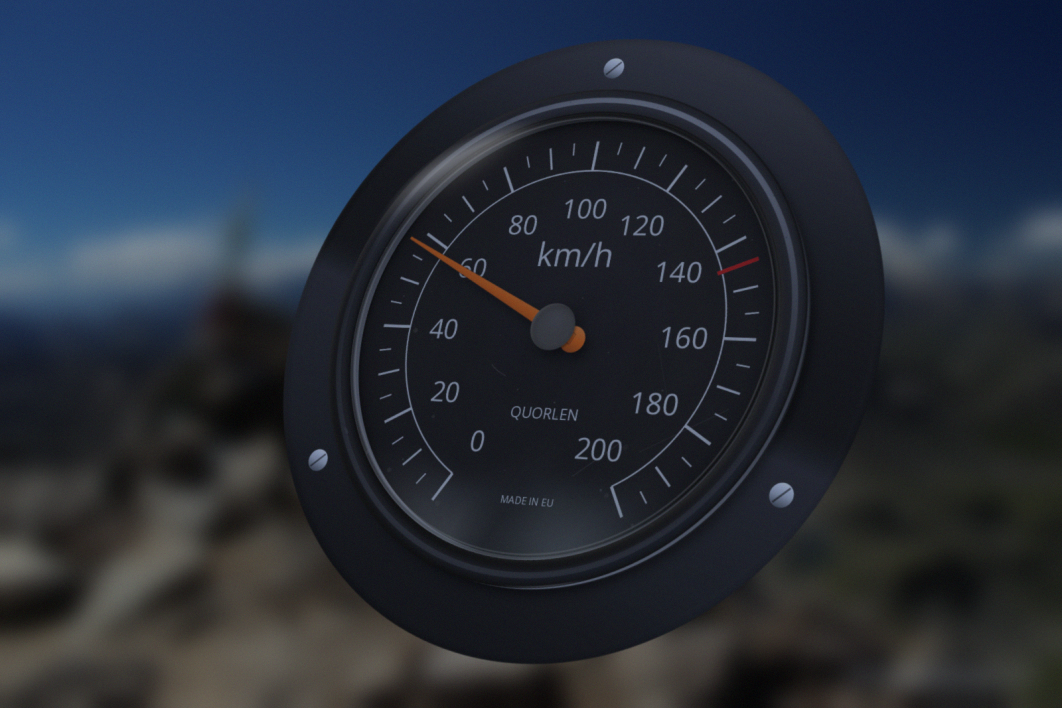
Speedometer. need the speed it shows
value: 57.5 km/h
